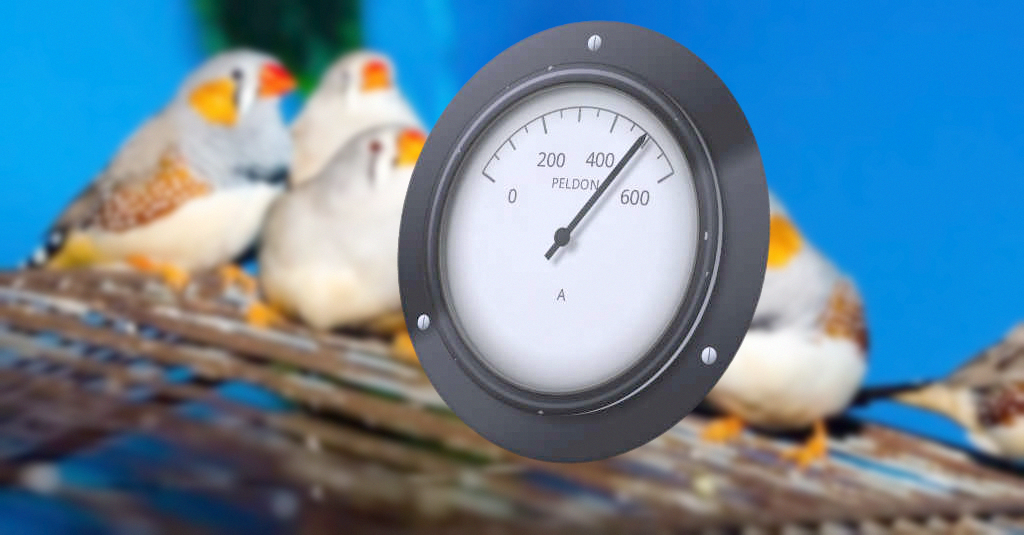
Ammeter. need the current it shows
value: 500 A
